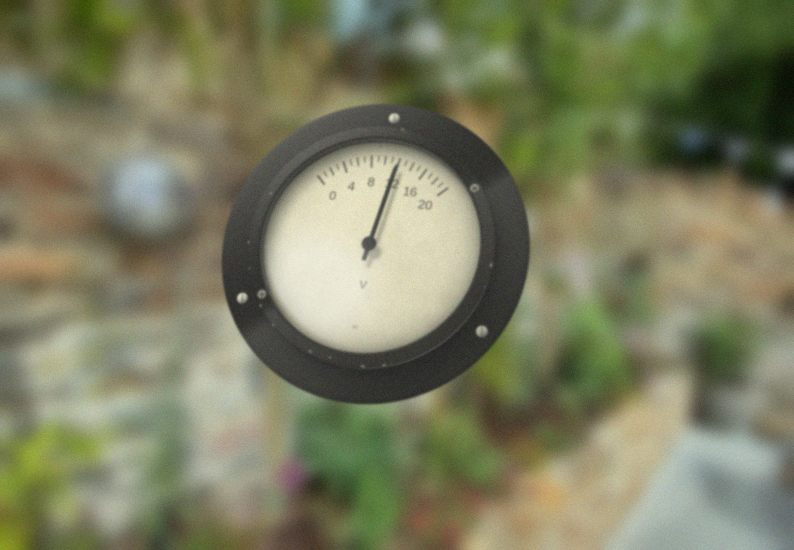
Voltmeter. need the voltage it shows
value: 12 V
